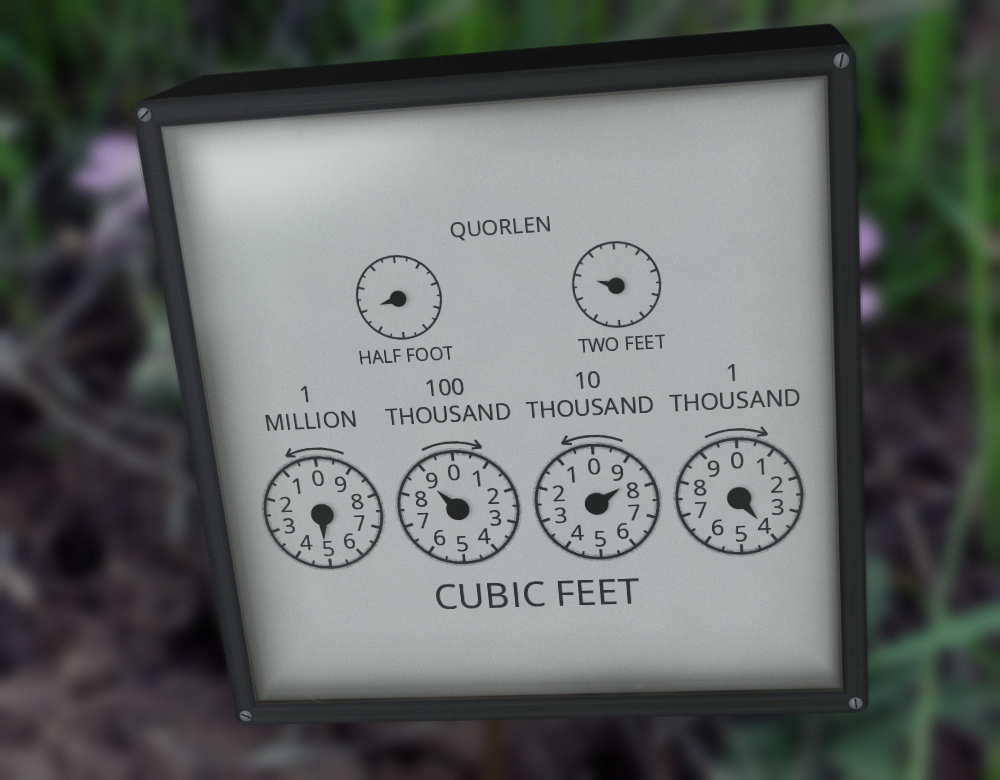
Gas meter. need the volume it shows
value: 488400 ft³
